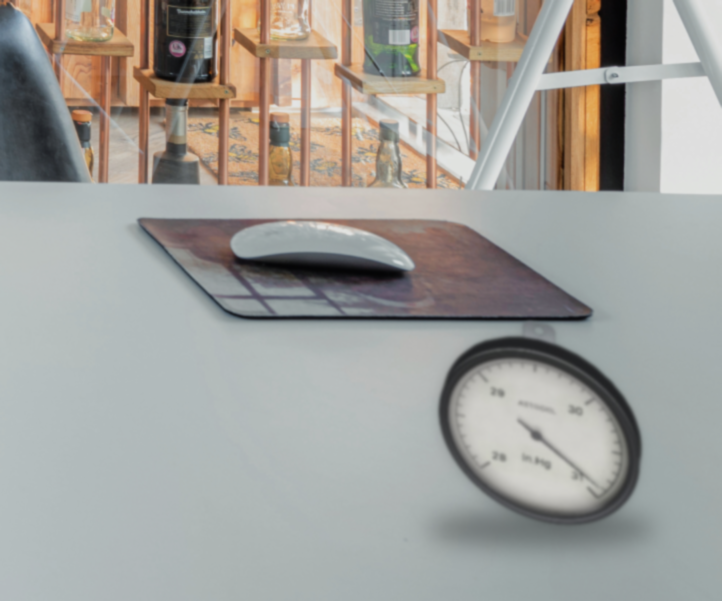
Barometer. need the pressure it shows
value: 30.9 inHg
